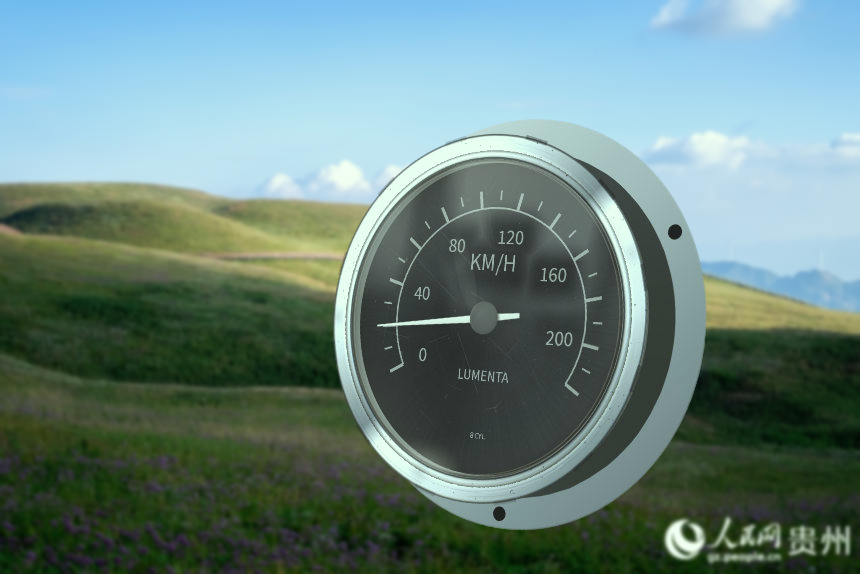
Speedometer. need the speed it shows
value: 20 km/h
